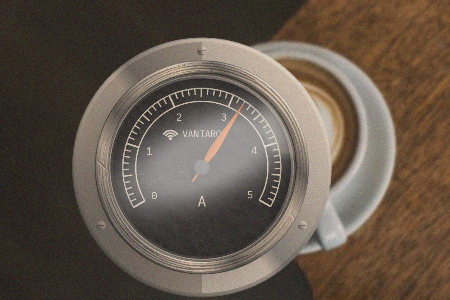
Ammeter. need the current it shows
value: 3.2 A
